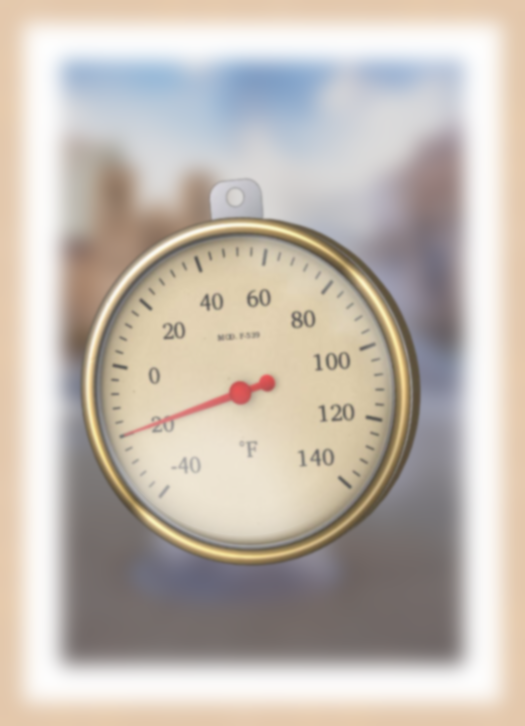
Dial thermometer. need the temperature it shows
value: -20 °F
